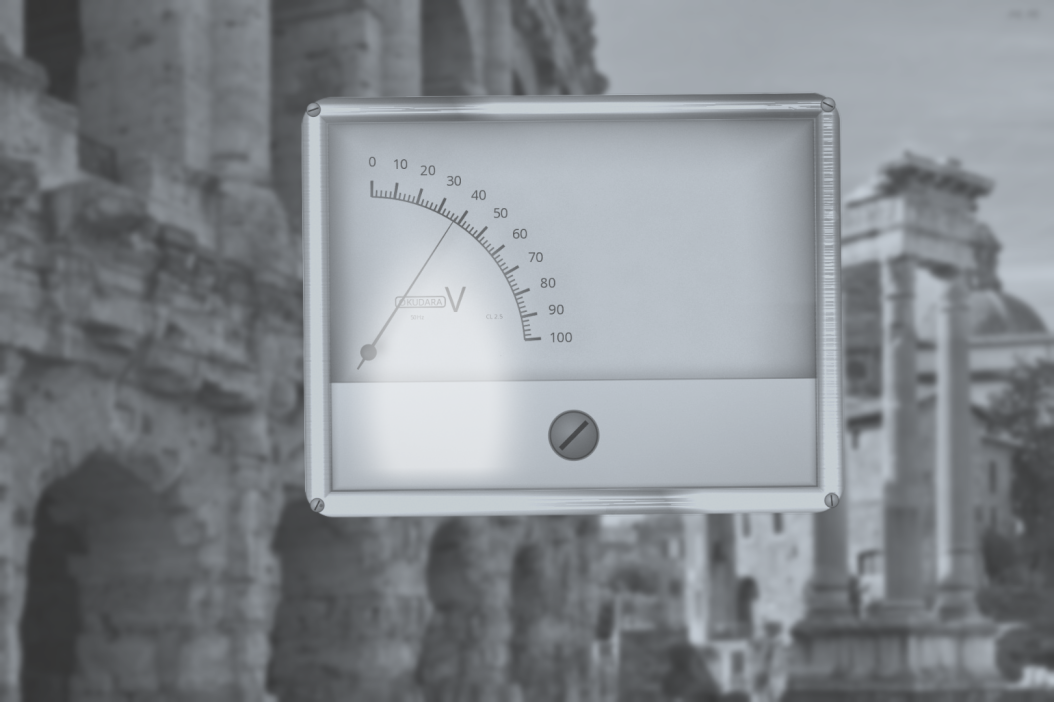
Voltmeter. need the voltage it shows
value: 38 V
